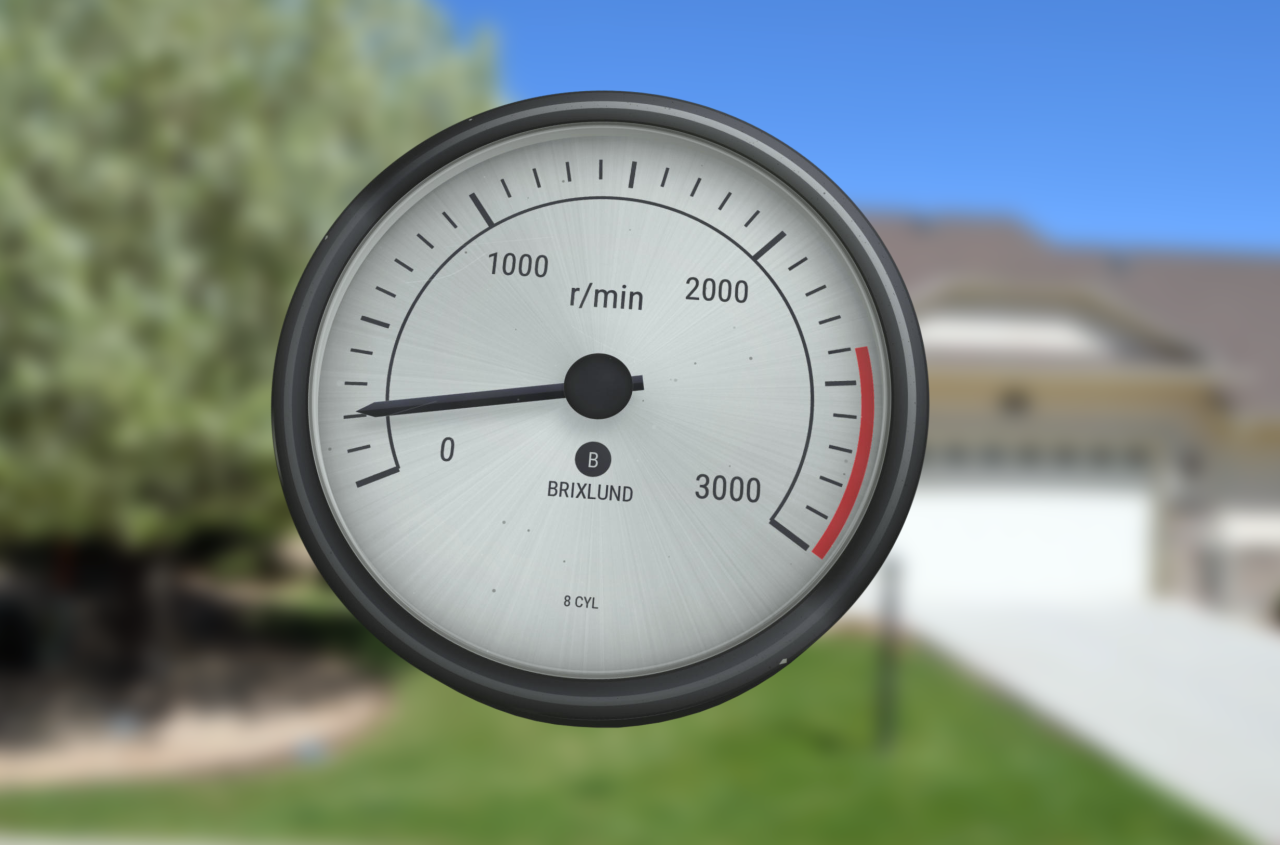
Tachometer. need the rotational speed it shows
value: 200 rpm
